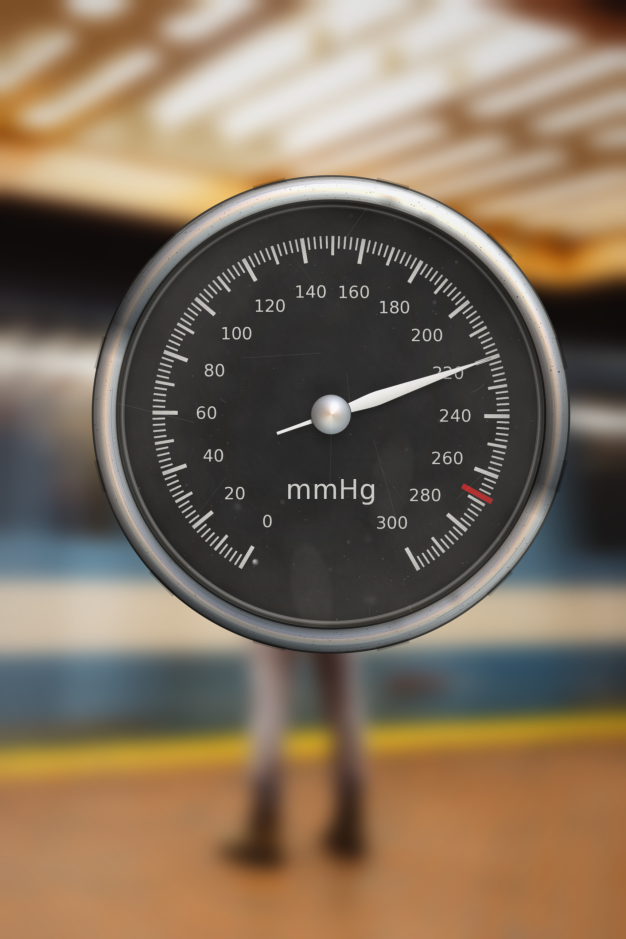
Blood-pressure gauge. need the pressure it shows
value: 220 mmHg
